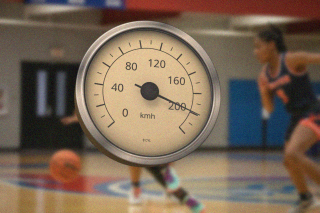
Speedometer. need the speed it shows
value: 200 km/h
